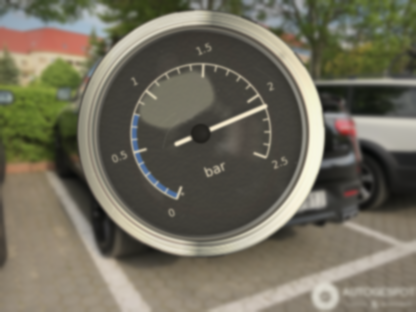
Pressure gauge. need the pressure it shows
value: 2.1 bar
